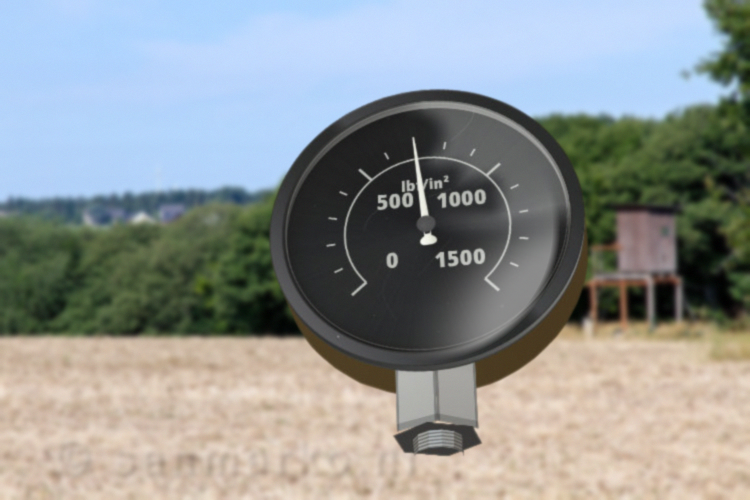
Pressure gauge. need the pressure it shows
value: 700 psi
